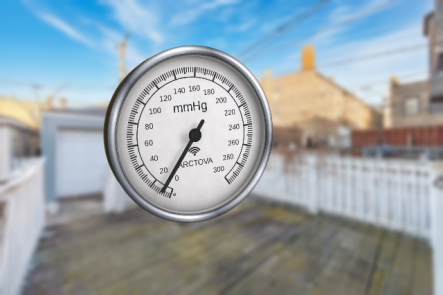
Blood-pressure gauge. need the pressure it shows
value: 10 mmHg
